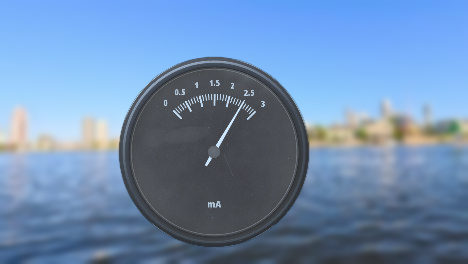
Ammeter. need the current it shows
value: 2.5 mA
